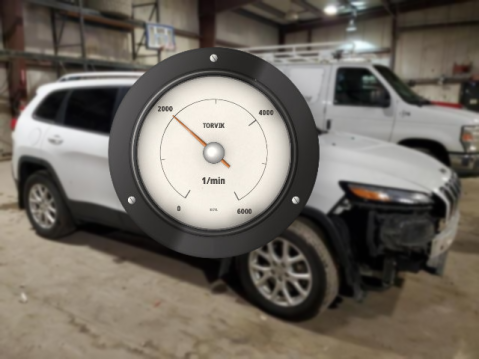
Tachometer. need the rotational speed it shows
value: 2000 rpm
